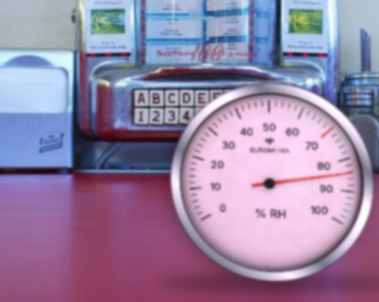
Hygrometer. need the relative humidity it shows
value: 84 %
